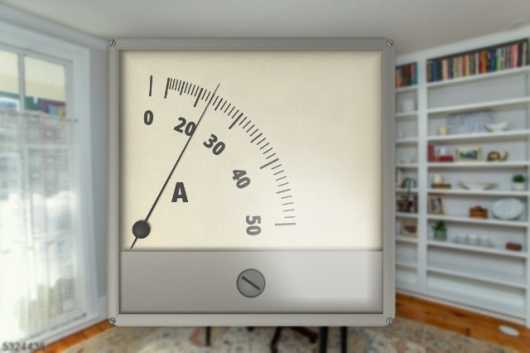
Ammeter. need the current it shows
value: 23 A
